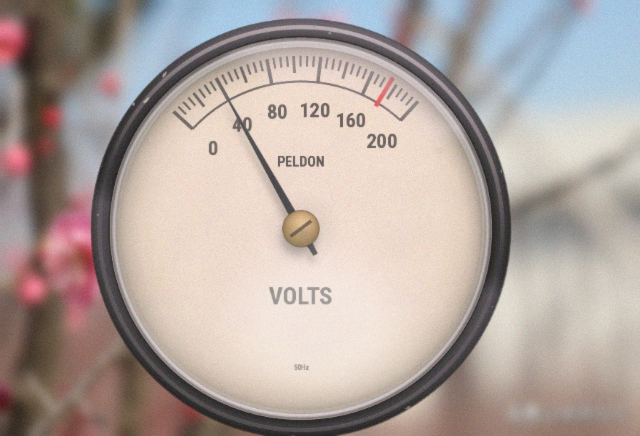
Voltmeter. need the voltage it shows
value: 40 V
